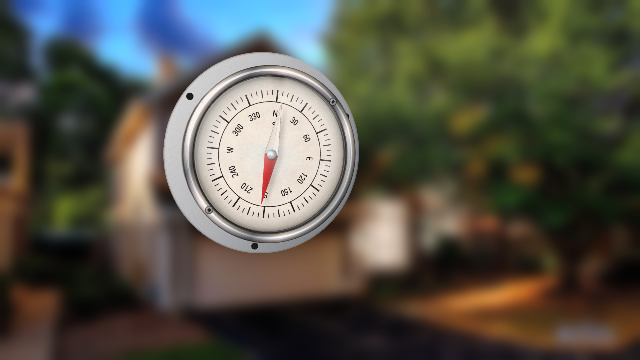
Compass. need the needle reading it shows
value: 185 °
